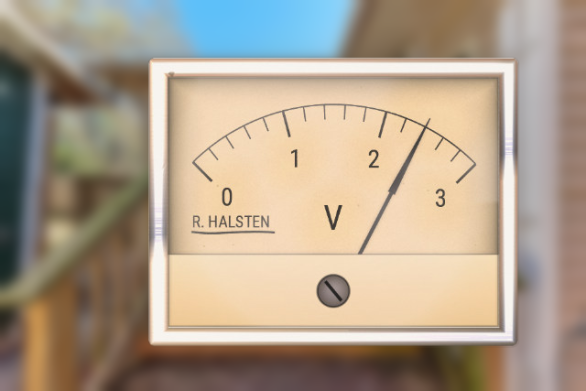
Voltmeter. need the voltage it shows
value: 2.4 V
